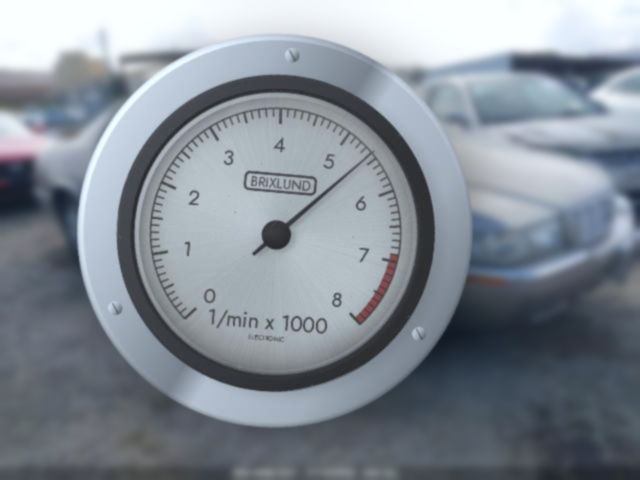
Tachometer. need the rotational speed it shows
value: 5400 rpm
